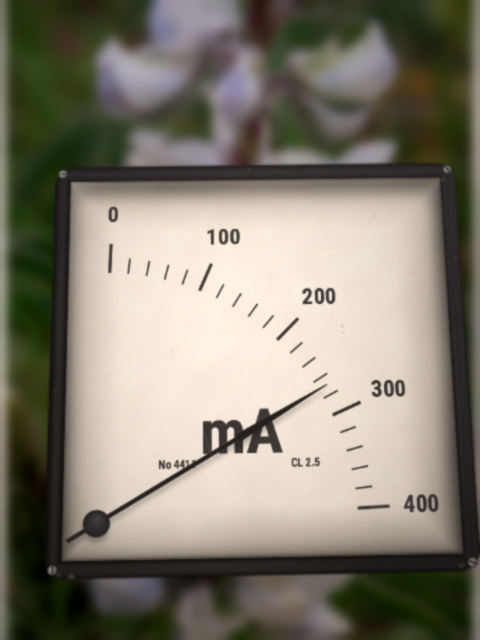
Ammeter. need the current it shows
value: 270 mA
